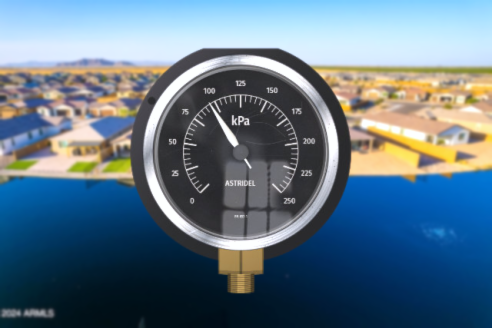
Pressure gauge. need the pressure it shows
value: 95 kPa
